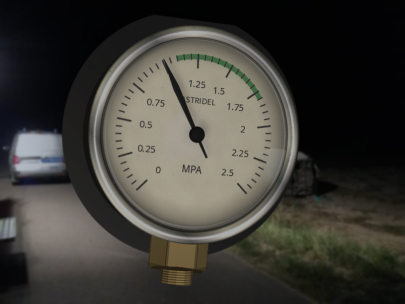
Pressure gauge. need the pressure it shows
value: 1 MPa
